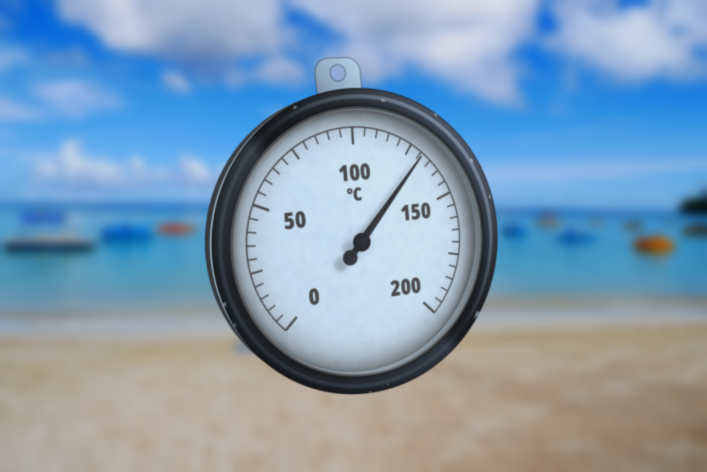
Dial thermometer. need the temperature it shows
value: 130 °C
